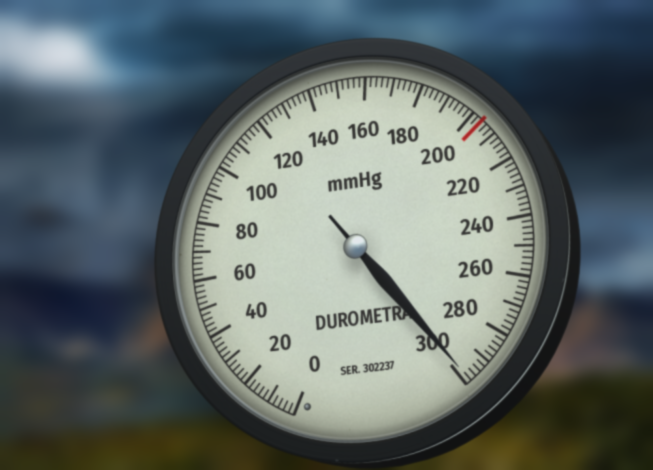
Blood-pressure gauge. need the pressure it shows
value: 298 mmHg
